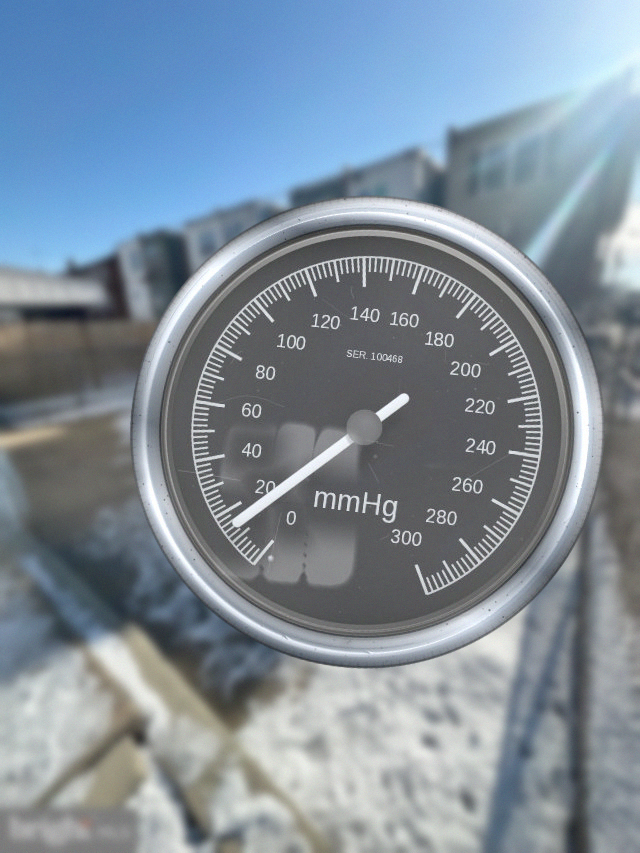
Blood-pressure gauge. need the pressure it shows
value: 14 mmHg
